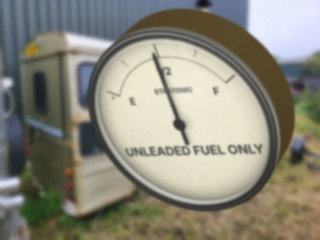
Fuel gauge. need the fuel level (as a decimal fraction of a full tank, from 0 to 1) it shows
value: 0.5
